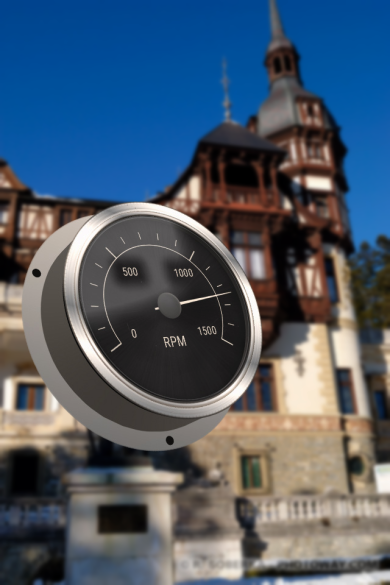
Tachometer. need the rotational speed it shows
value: 1250 rpm
